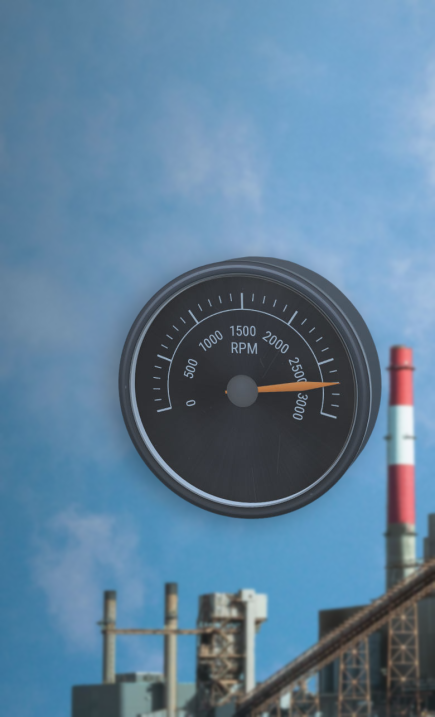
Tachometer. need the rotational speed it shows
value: 2700 rpm
